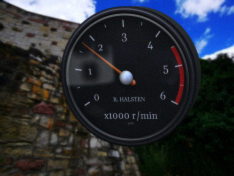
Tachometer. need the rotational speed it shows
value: 1750 rpm
